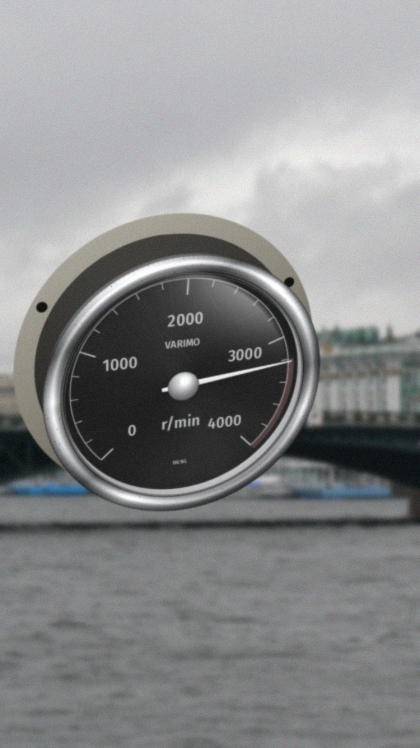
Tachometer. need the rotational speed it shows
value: 3200 rpm
